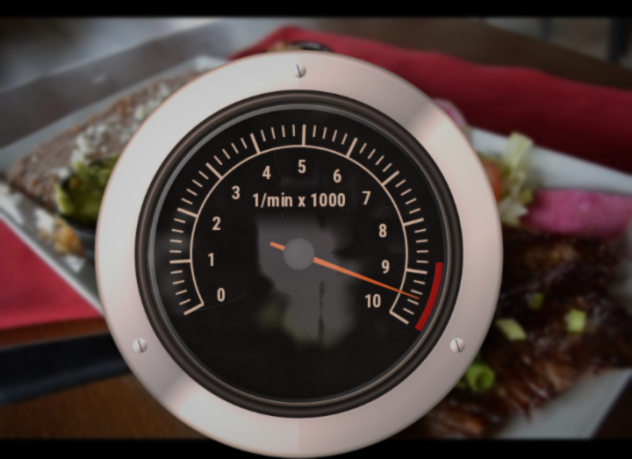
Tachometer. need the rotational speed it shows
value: 9500 rpm
